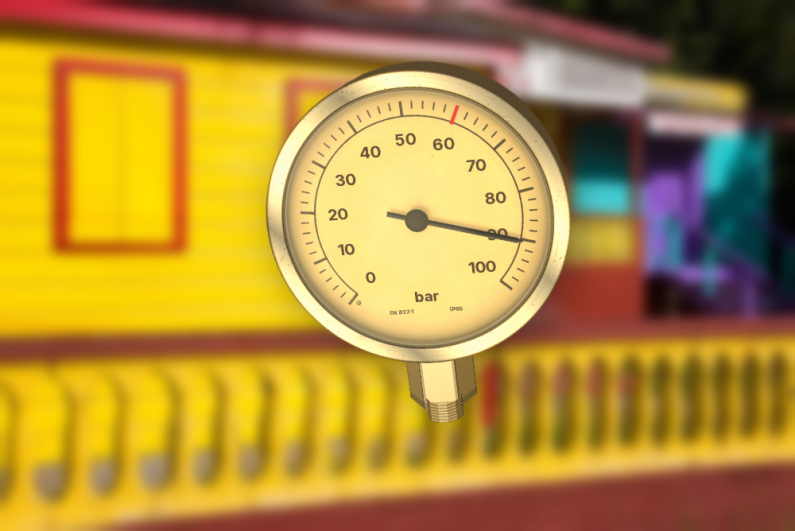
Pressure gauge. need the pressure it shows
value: 90 bar
